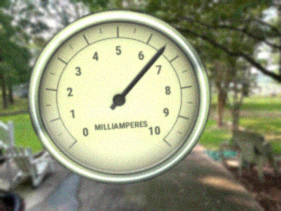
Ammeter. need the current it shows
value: 6.5 mA
